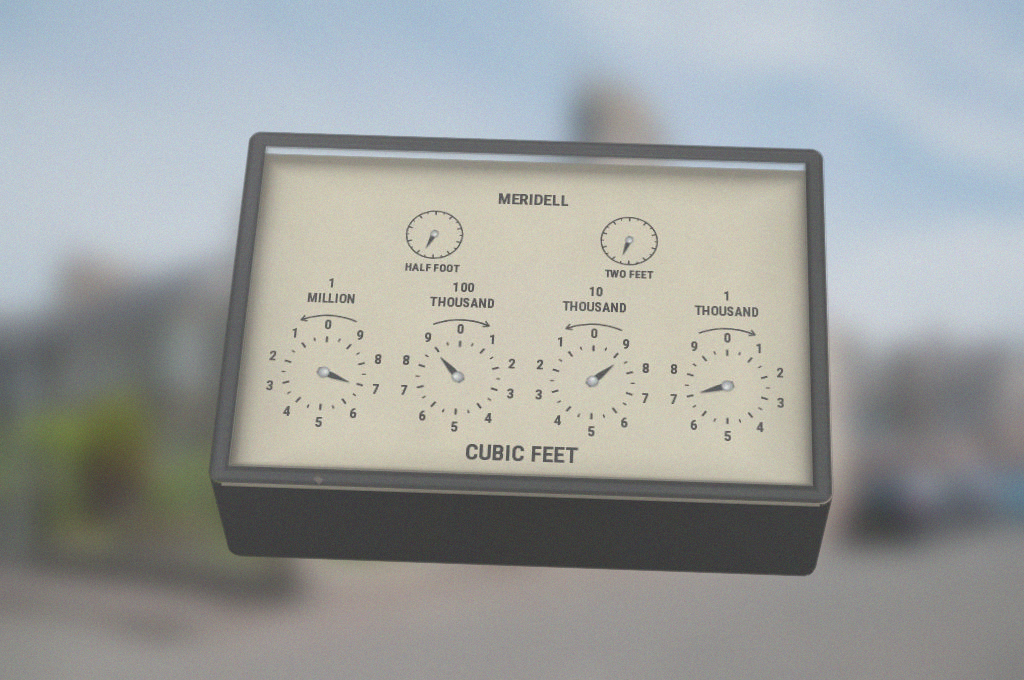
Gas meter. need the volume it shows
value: 688700 ft³
